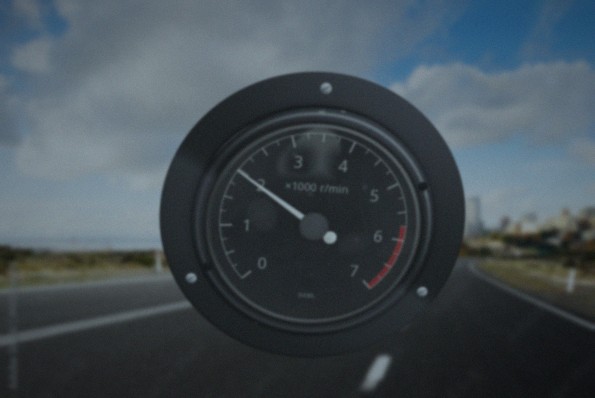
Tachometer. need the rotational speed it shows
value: 2000 rpm
